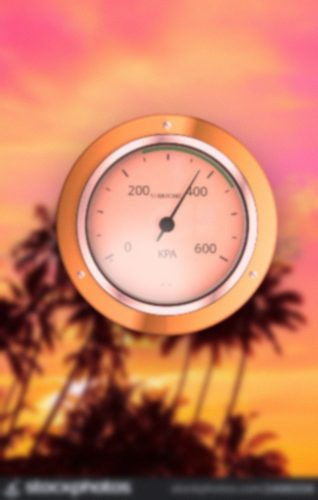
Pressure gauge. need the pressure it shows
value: 375 kPa
